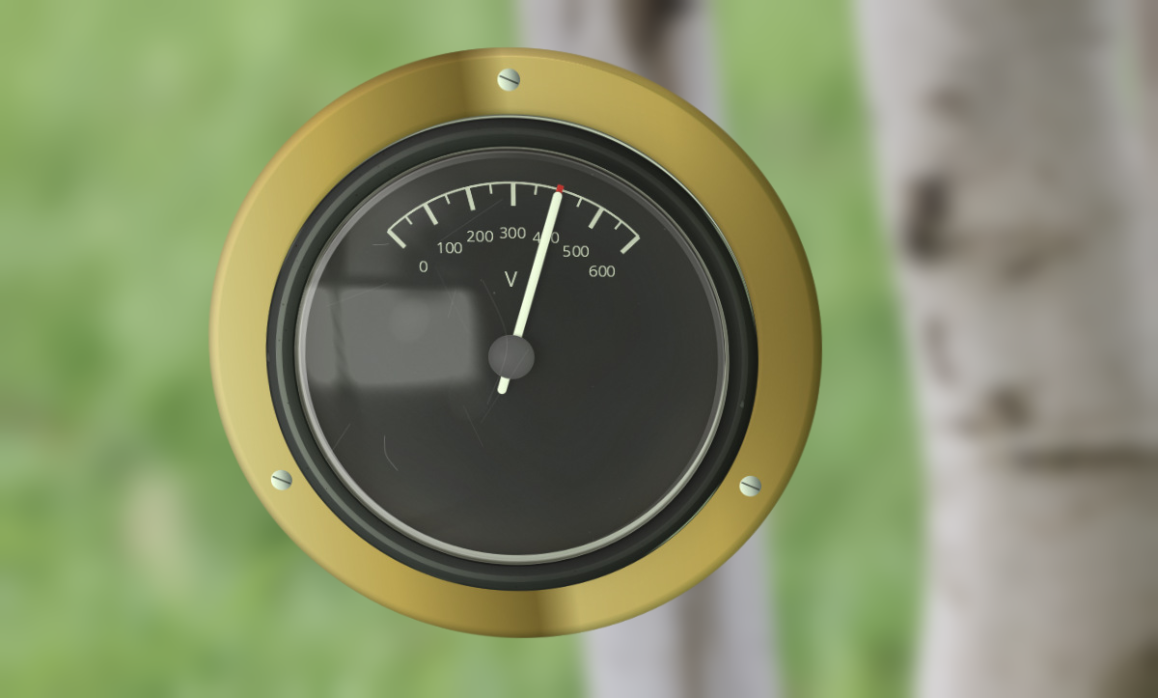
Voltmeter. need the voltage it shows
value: 400 V
